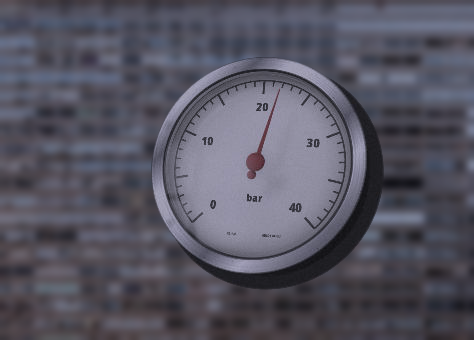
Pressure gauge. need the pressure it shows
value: 22 bar
